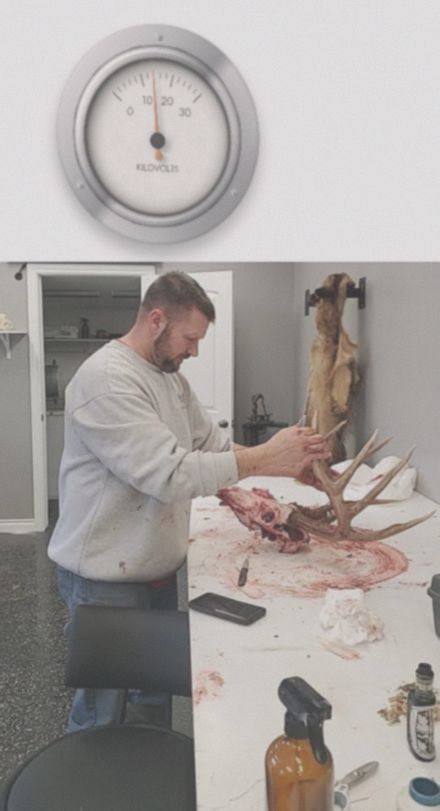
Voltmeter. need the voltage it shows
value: 14 kV
